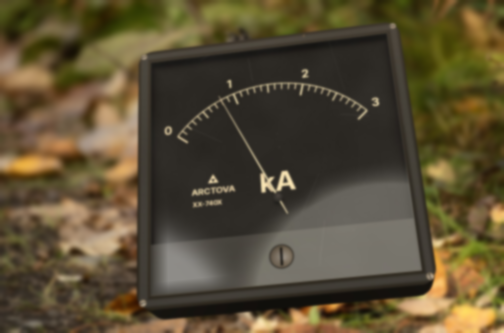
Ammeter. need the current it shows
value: 0.8 kA
